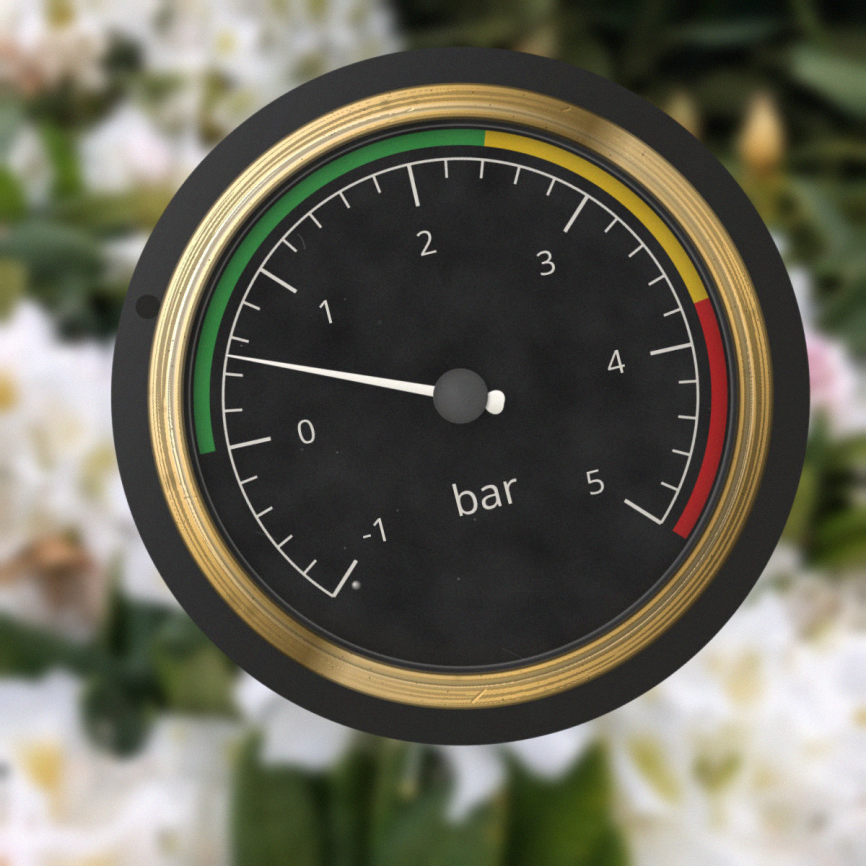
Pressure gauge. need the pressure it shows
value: 0.5 bar
